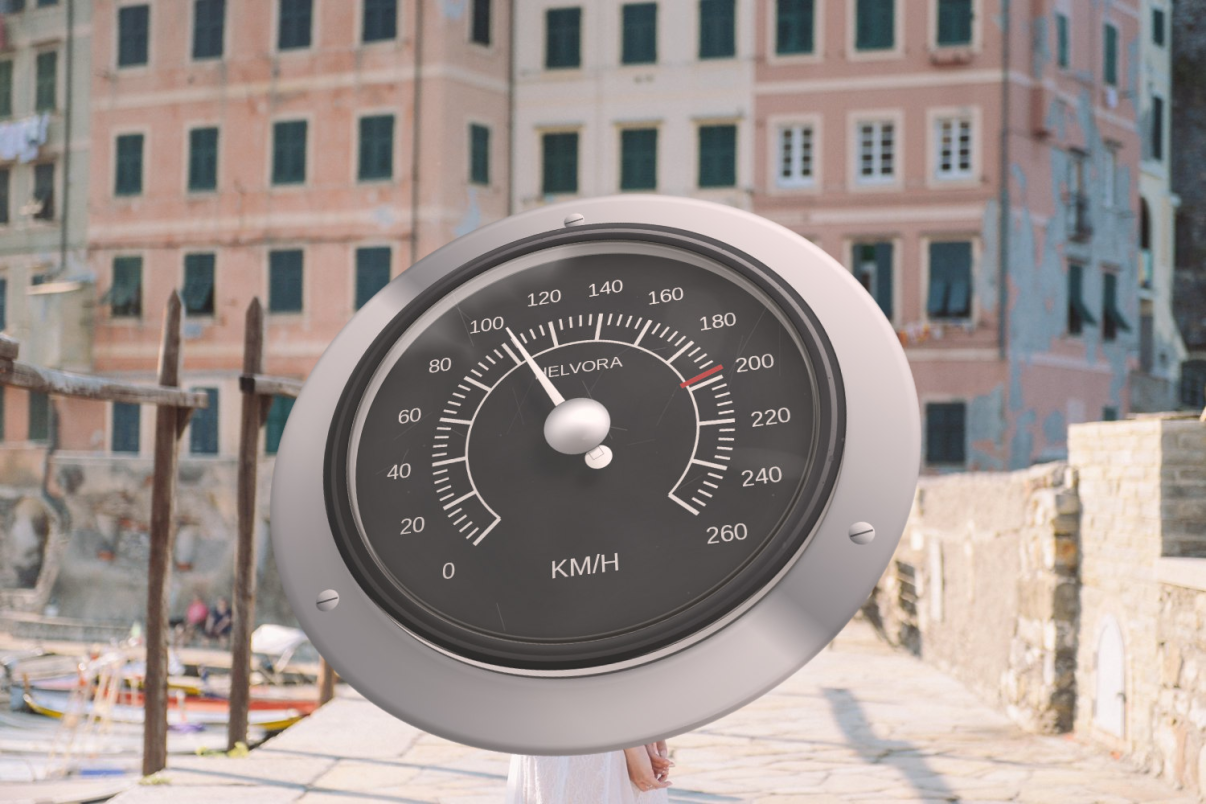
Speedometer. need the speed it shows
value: 104 km/h
